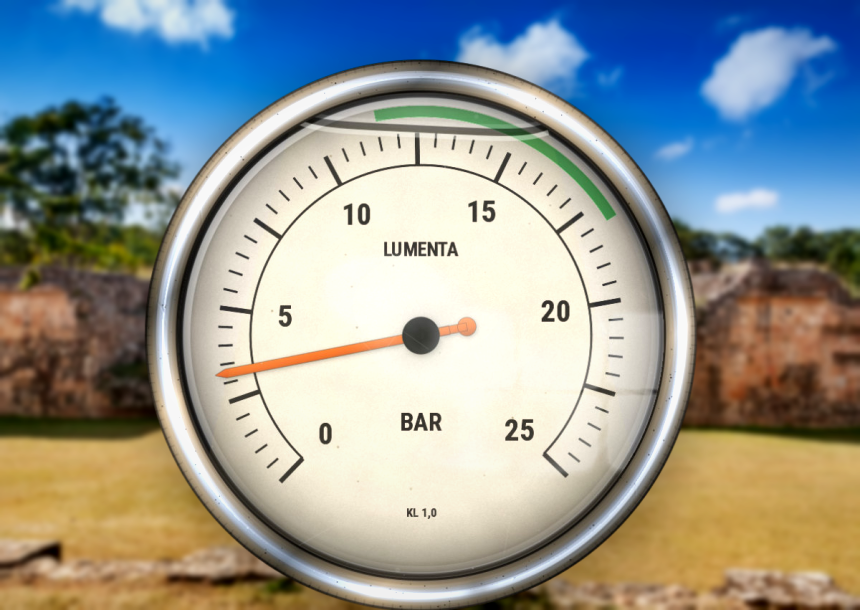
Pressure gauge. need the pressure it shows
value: 3.25 bar
